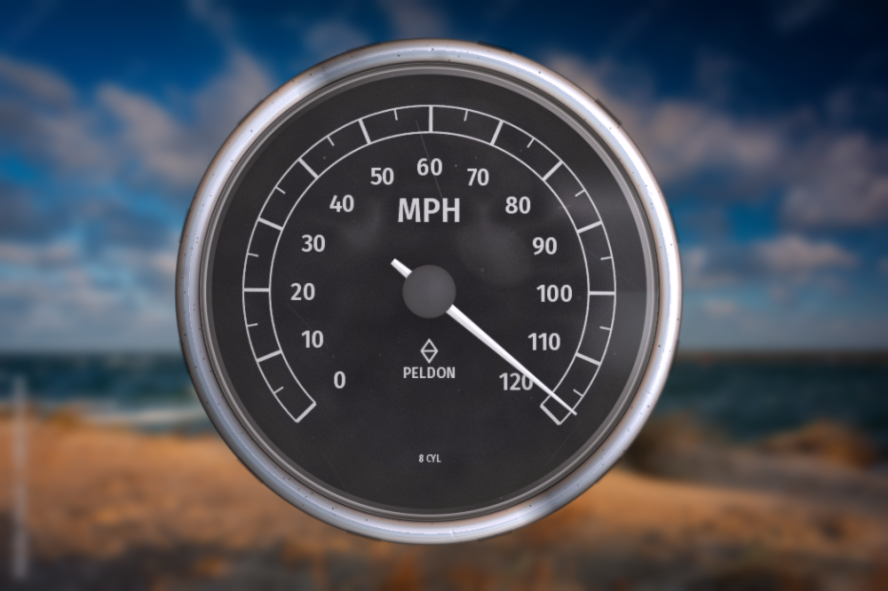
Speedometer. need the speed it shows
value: 117.5 mph
